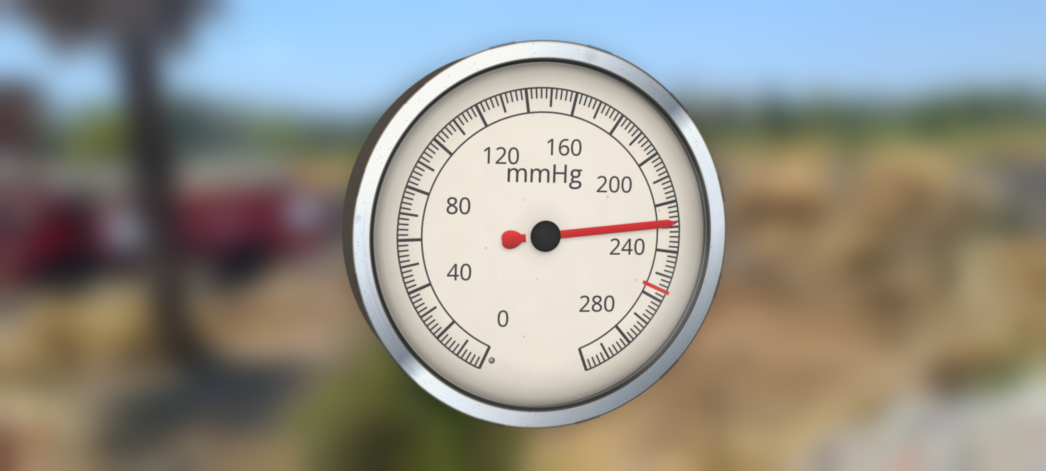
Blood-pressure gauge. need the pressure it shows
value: 228 mmHg
